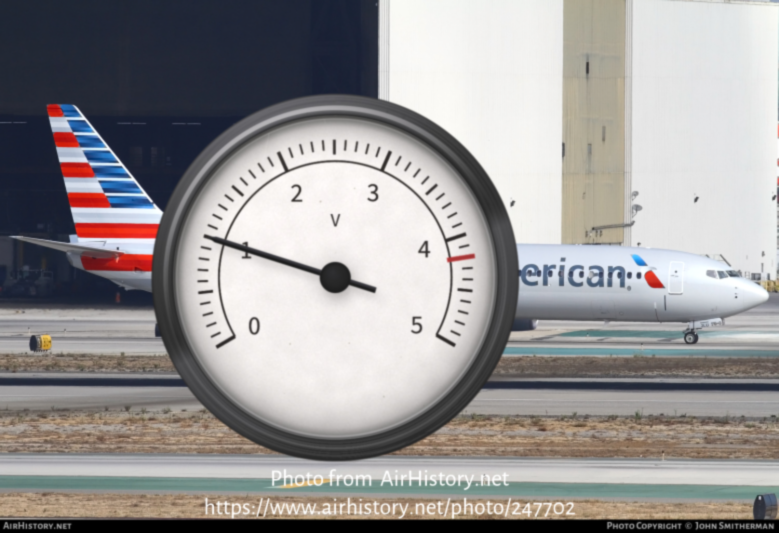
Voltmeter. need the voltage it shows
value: 1 V
